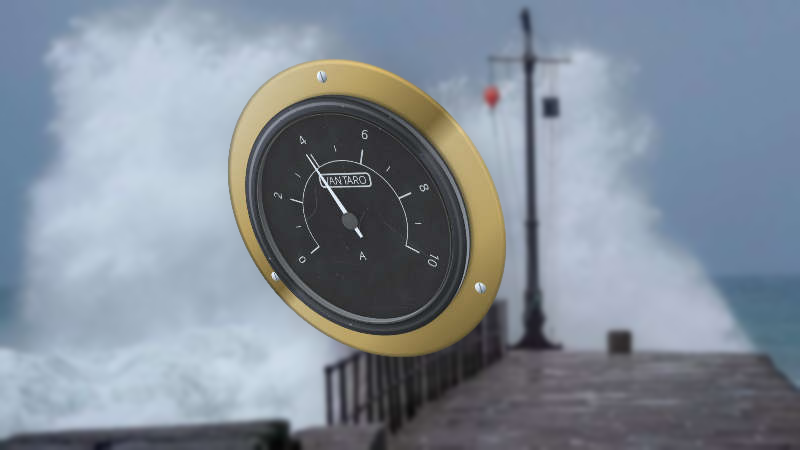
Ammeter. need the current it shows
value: 4 A
